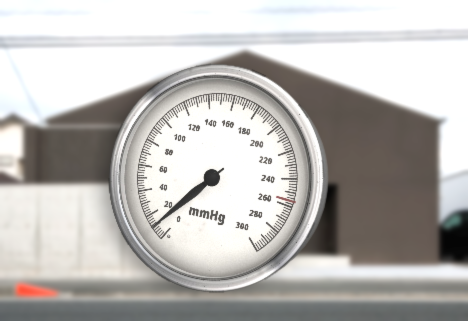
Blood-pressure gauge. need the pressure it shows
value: 10 mmHg
